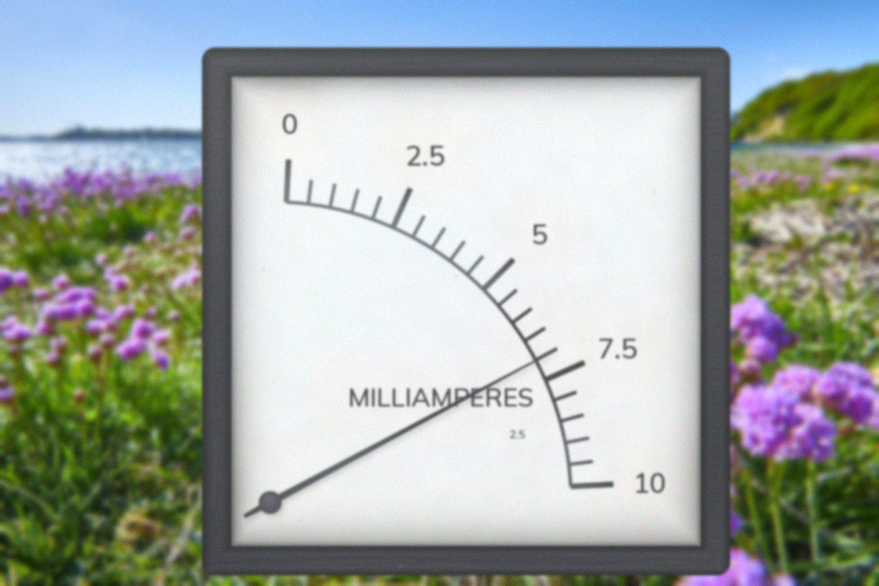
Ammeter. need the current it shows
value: 7 mA
